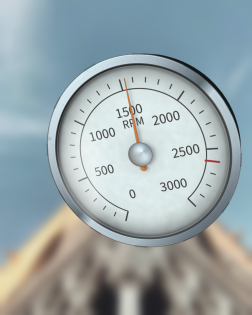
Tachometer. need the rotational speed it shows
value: 1550 rpm
